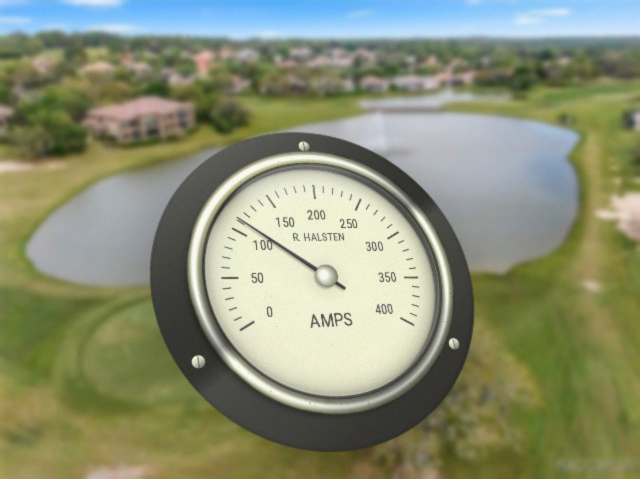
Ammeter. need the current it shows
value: 110 A
